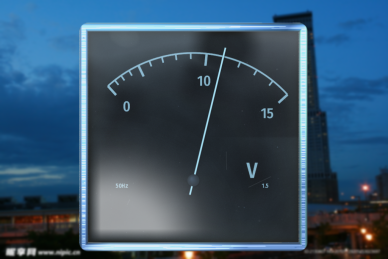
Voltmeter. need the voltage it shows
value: 11 V
